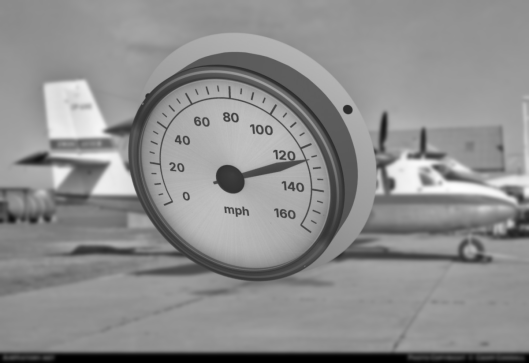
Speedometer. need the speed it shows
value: 125 mph
